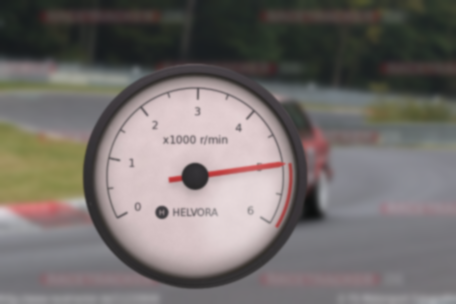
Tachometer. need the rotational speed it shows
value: 5000 rpm
